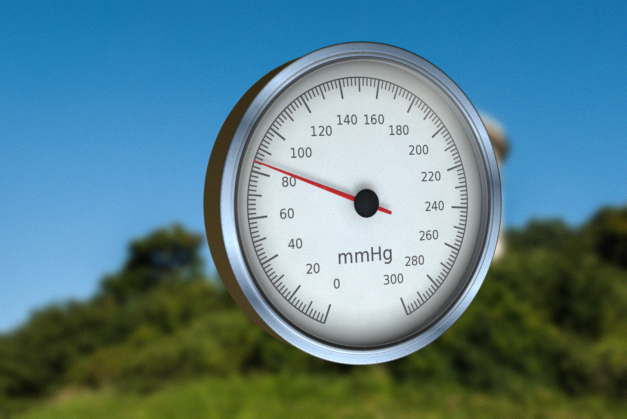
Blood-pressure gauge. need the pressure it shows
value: 84 mmHg
